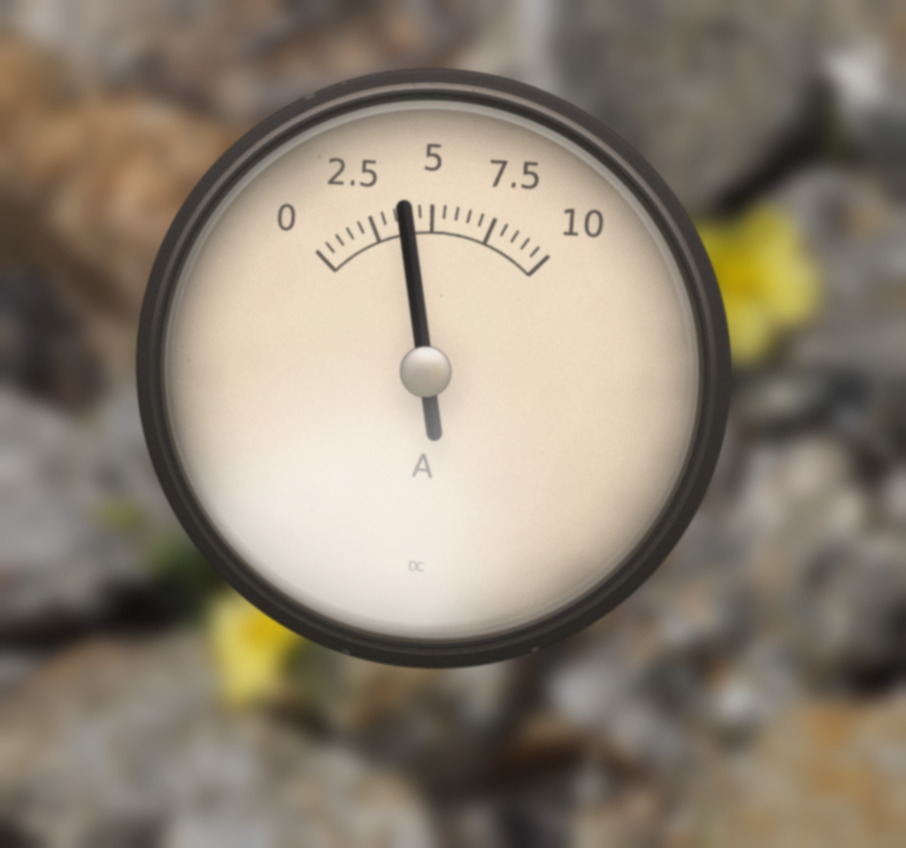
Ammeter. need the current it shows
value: 4 A
